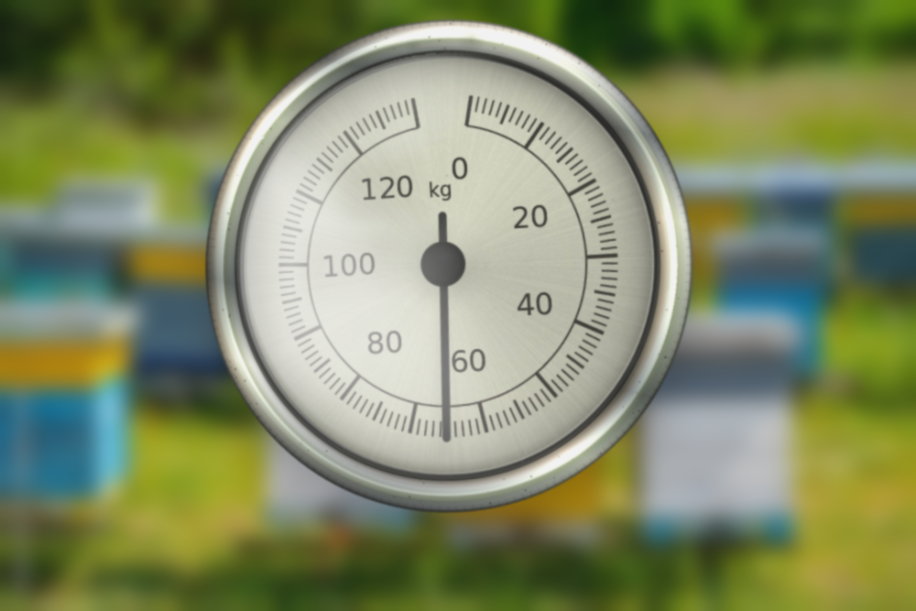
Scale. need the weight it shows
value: 65 kg
